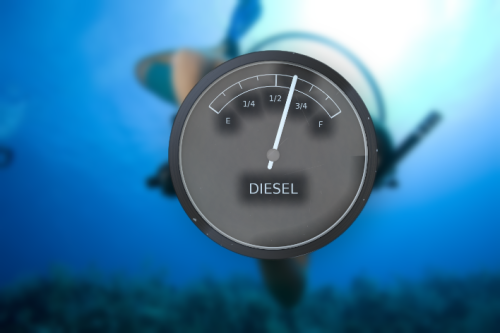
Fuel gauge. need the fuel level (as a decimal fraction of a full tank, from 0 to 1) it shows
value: 0.625
